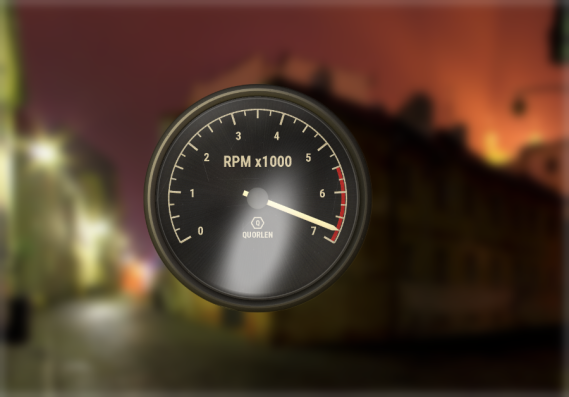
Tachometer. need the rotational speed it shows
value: 6750 rpm
